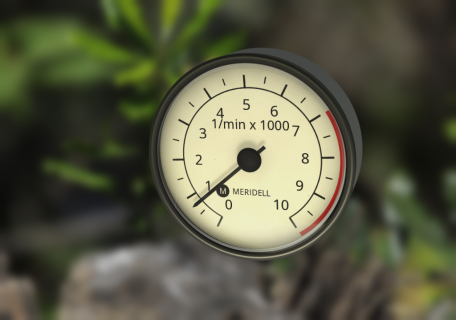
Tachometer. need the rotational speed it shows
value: 750 rpm
